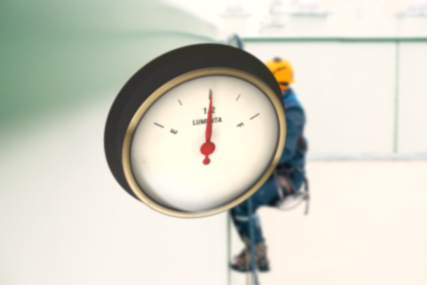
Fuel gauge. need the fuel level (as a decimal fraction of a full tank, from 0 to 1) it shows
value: 0.5
